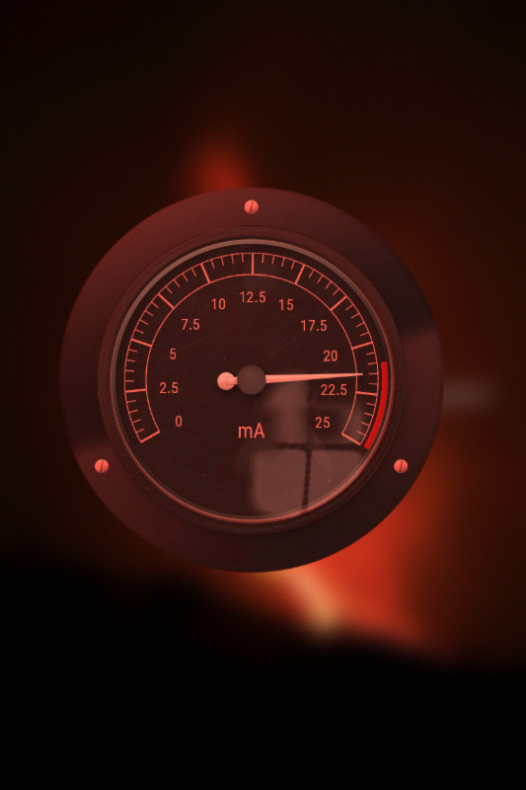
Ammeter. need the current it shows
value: 21.5 mA
